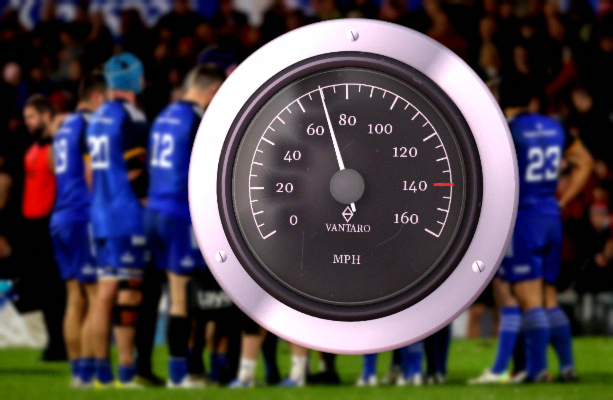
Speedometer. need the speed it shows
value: 70 mph
